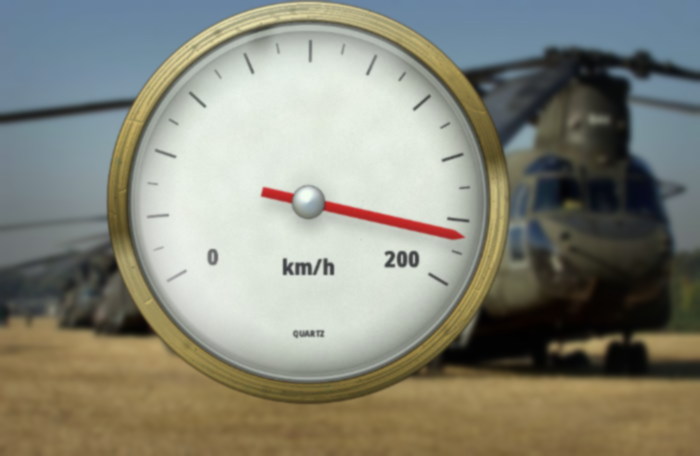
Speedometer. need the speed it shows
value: 185 km/h
